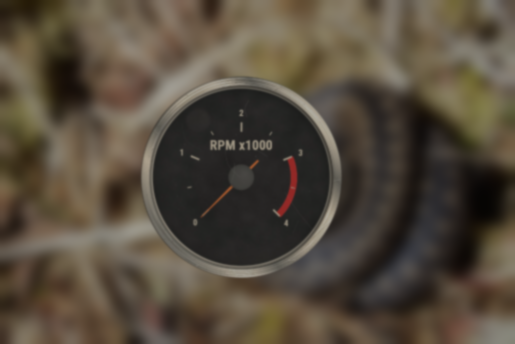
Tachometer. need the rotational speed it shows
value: 0 rpm
